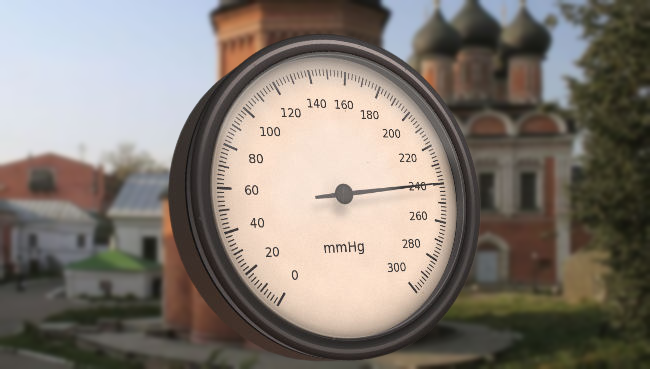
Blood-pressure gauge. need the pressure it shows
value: 240 mmHg
